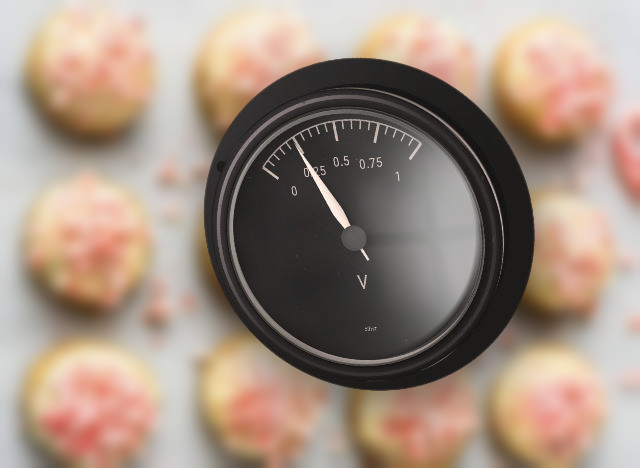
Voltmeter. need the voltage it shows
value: 0.25 V
